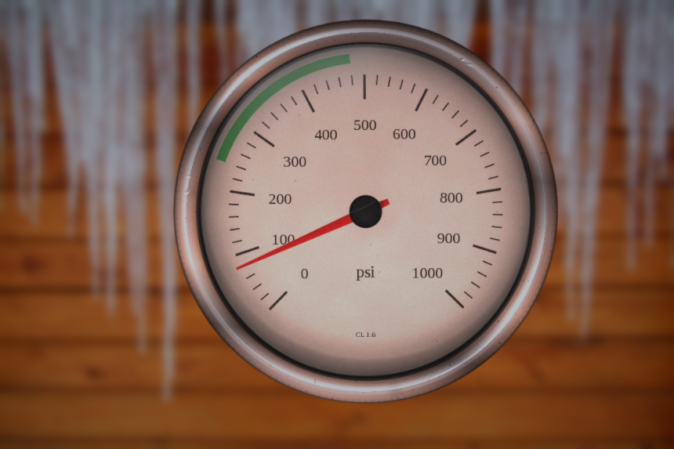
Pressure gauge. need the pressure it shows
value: 80 psi
